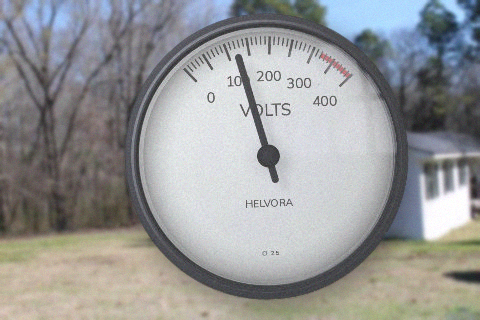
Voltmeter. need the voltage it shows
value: 120 V
